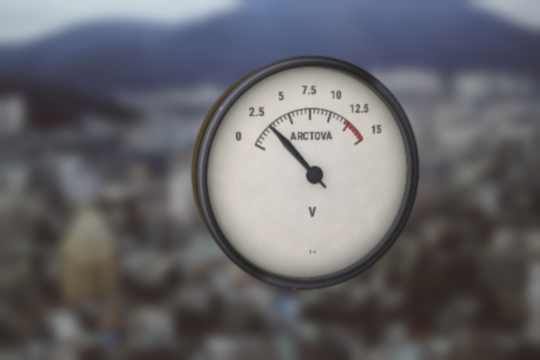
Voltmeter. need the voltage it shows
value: 2.5 V
